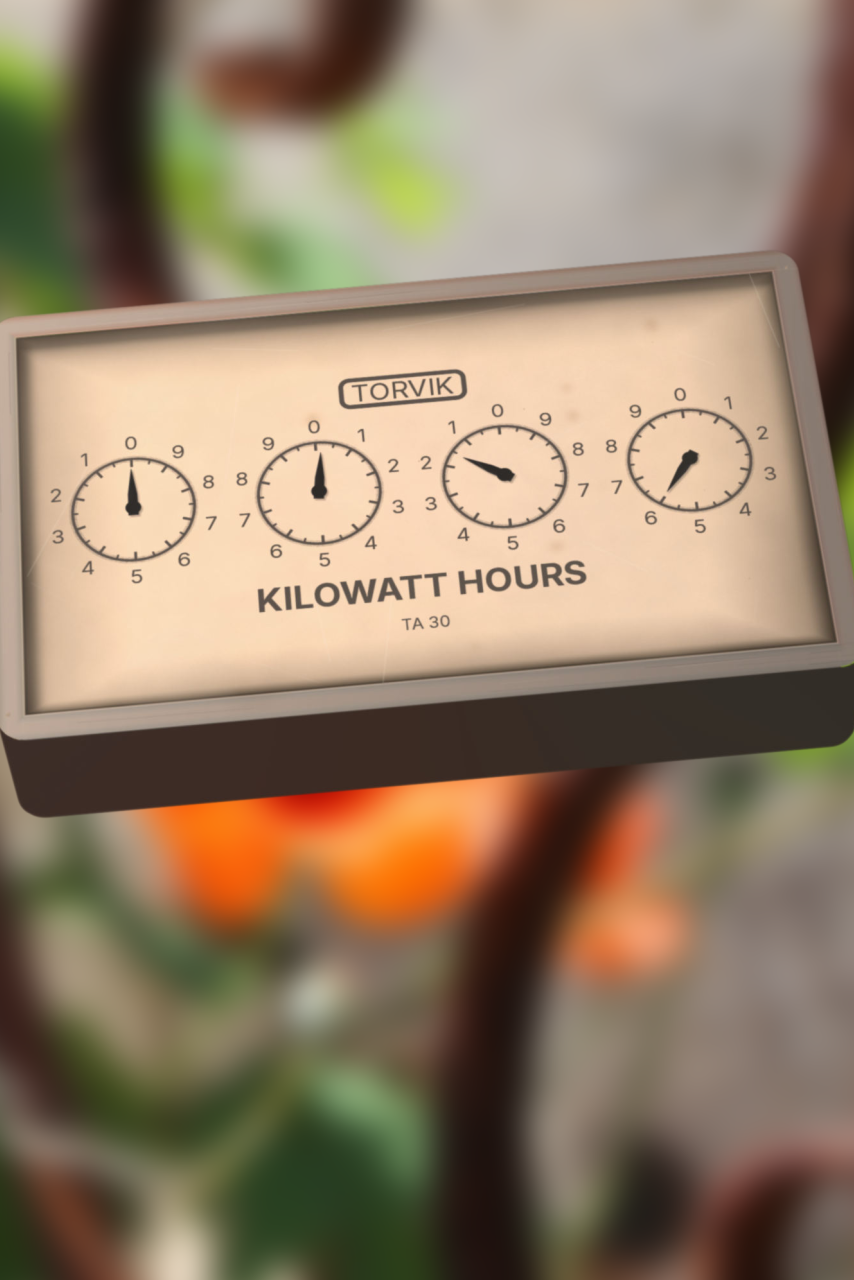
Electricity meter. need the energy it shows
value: 16 kWh
